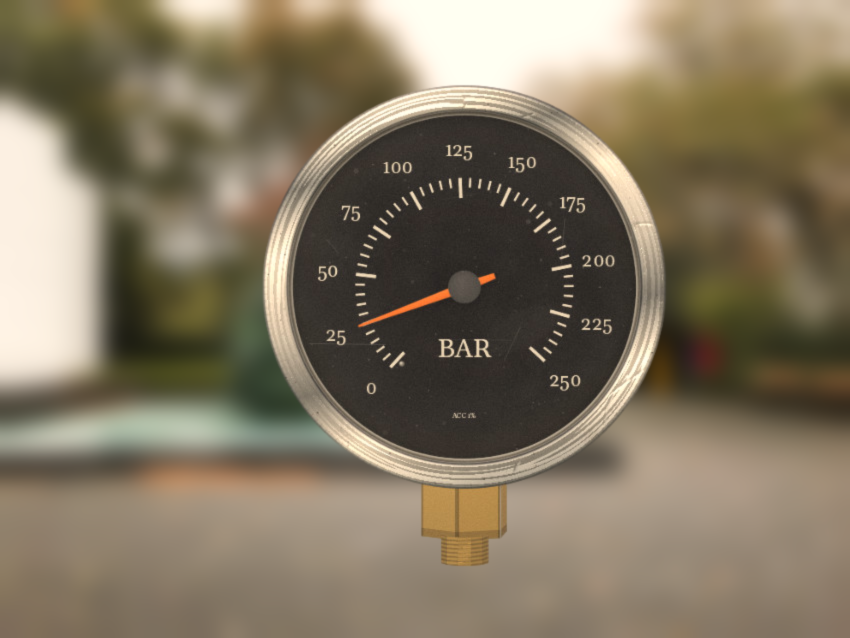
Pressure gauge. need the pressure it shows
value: 25 bar
